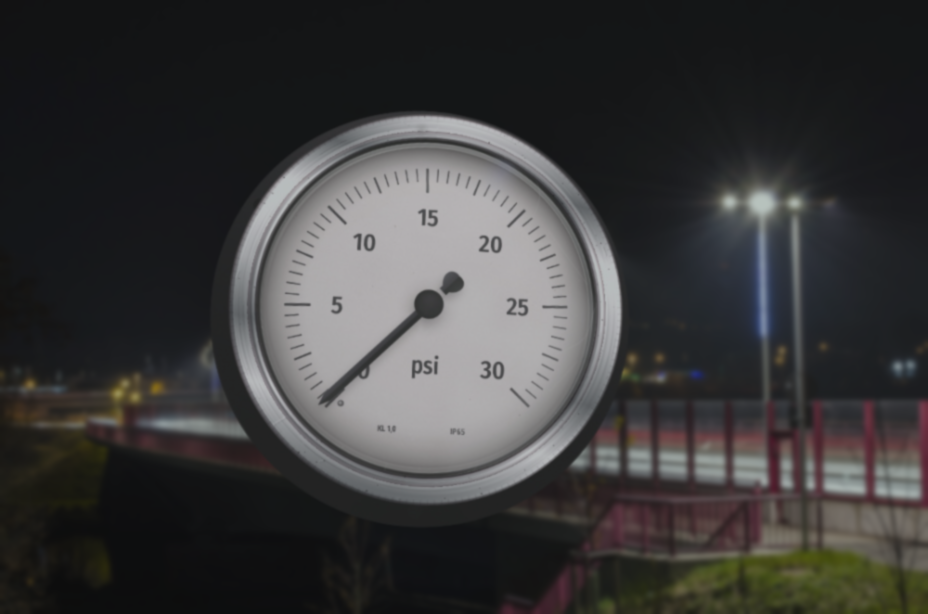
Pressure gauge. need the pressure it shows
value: 0.25 psi
